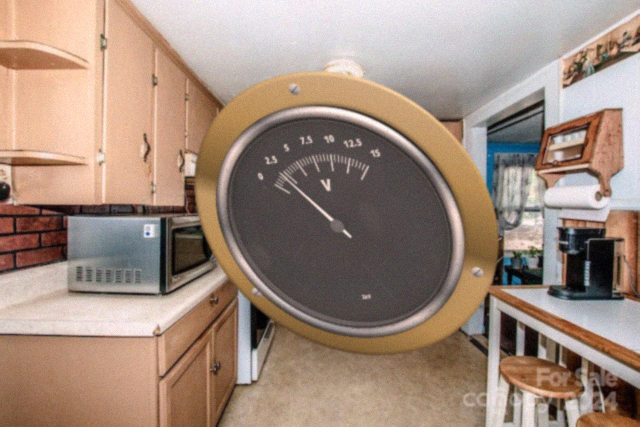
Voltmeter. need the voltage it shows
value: 2.5 V
